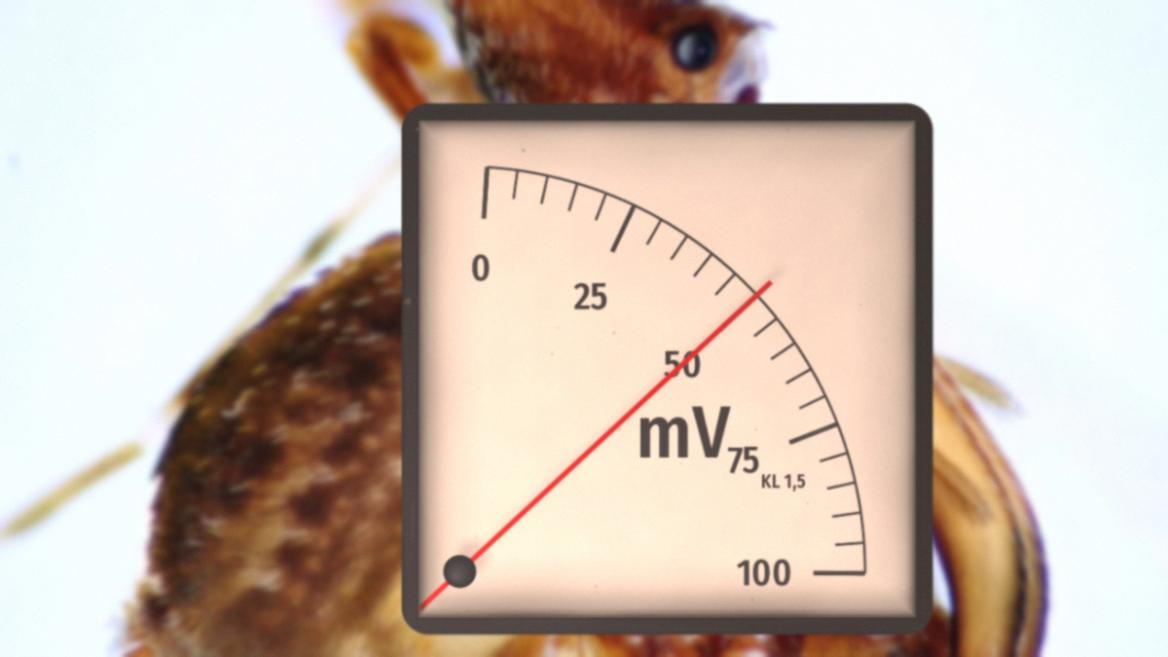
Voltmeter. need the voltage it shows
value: 50 mV
